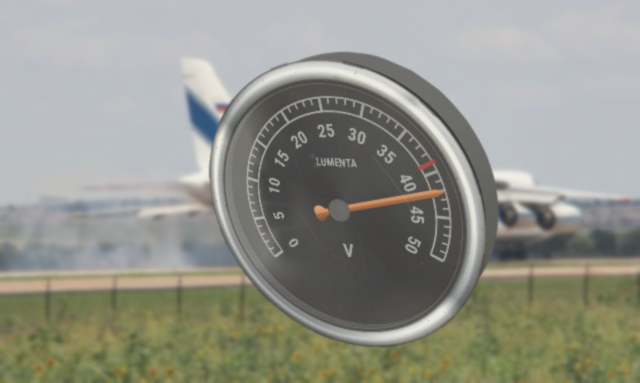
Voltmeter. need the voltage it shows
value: 42 V
